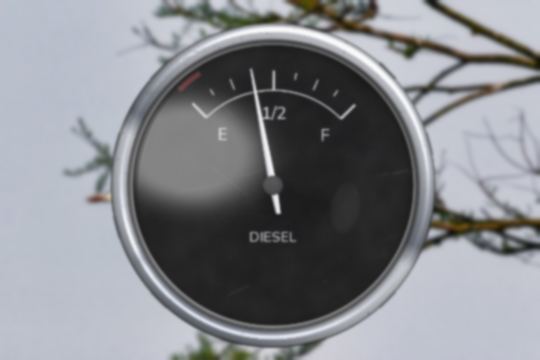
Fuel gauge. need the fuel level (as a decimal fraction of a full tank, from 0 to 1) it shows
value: 0.375
